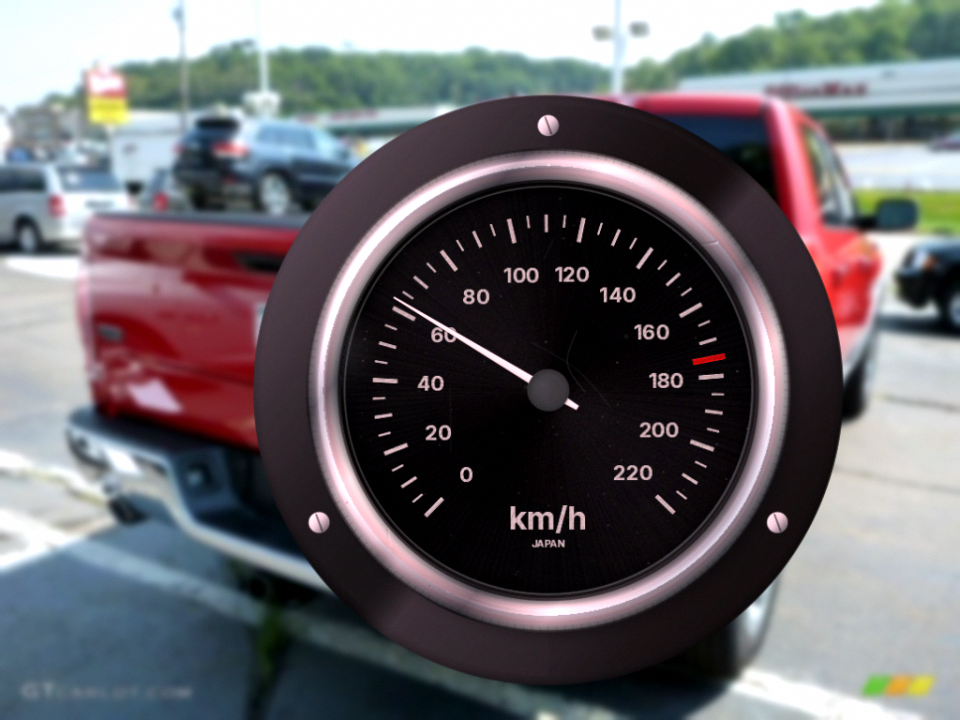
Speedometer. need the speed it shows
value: 62.5 km/h
